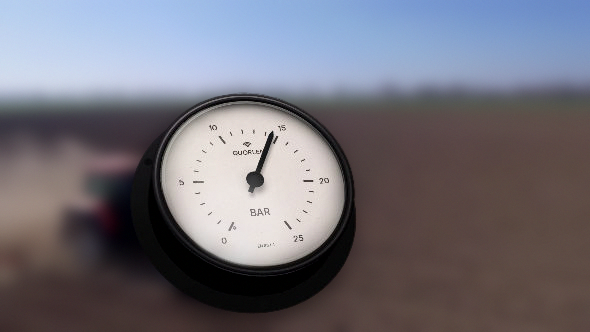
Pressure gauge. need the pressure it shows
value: 14.5 bar
